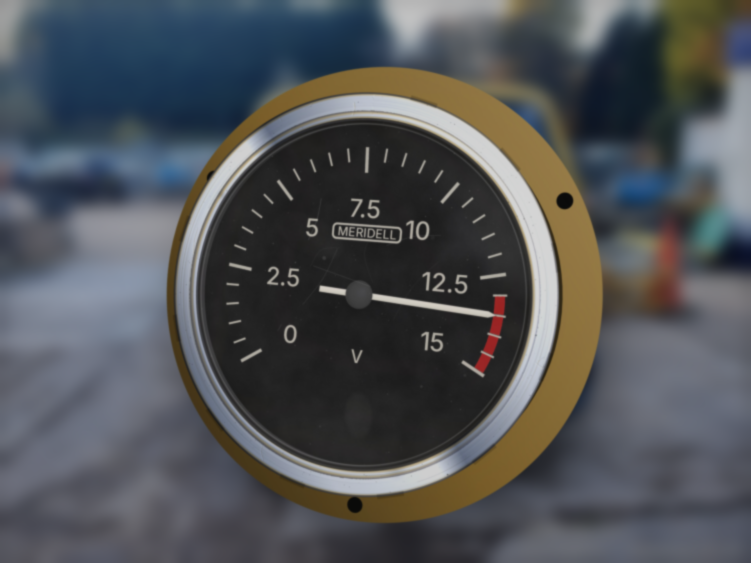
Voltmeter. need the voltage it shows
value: 13.5 V
